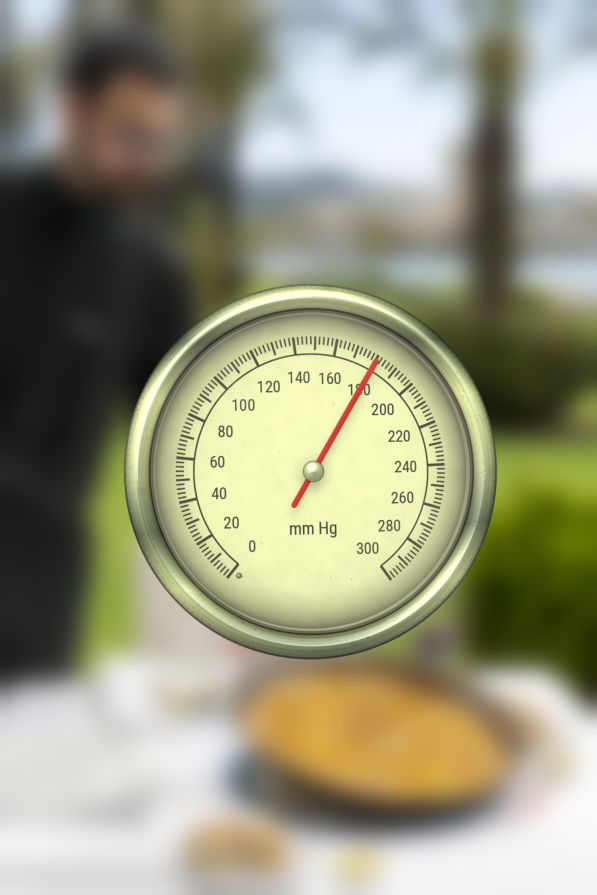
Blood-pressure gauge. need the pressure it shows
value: 180 mmHg
